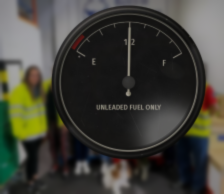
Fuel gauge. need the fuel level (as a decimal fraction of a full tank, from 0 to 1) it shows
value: 0.5
